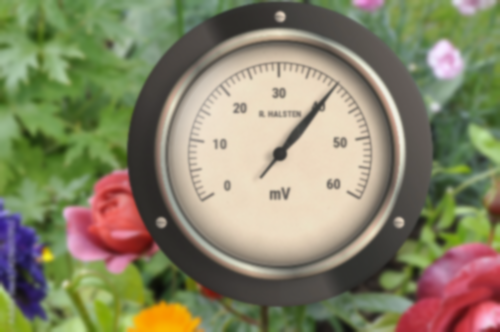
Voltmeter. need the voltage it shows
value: 40 mV
